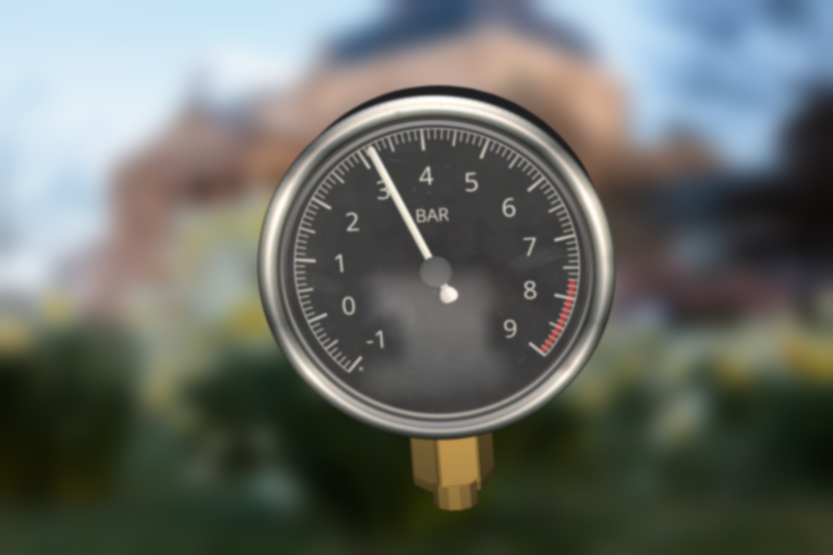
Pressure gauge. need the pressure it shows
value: 3.2 bar
